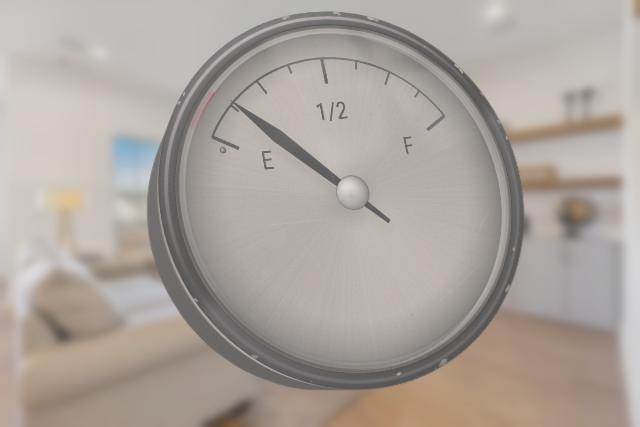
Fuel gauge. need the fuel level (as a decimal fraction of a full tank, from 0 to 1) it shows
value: 0.125
